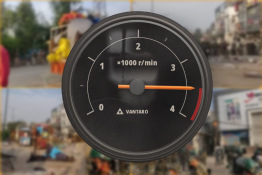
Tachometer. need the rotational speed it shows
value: 3500 rpm
